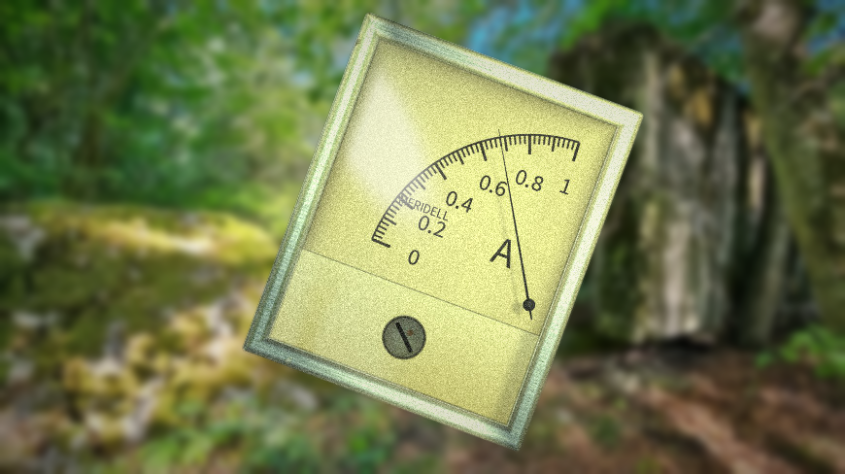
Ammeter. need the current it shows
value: 0.68 A
